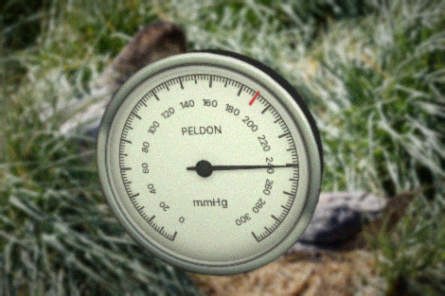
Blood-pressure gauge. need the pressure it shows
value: 240 mmHg
